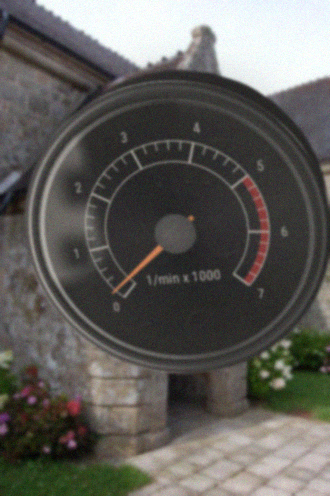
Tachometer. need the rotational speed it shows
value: 200 rpm
